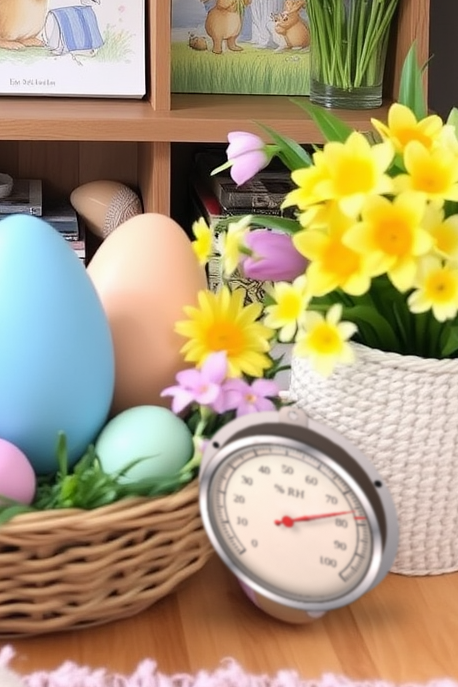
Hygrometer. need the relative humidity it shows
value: 75 %
